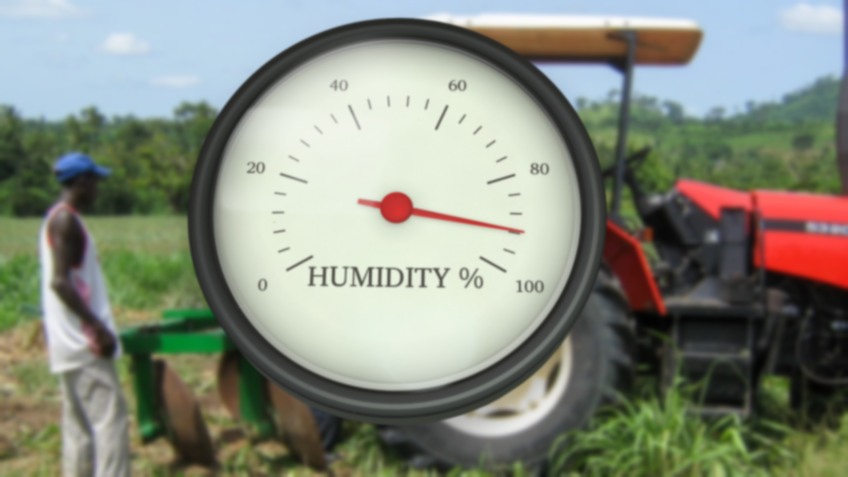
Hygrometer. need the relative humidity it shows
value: 92 %
